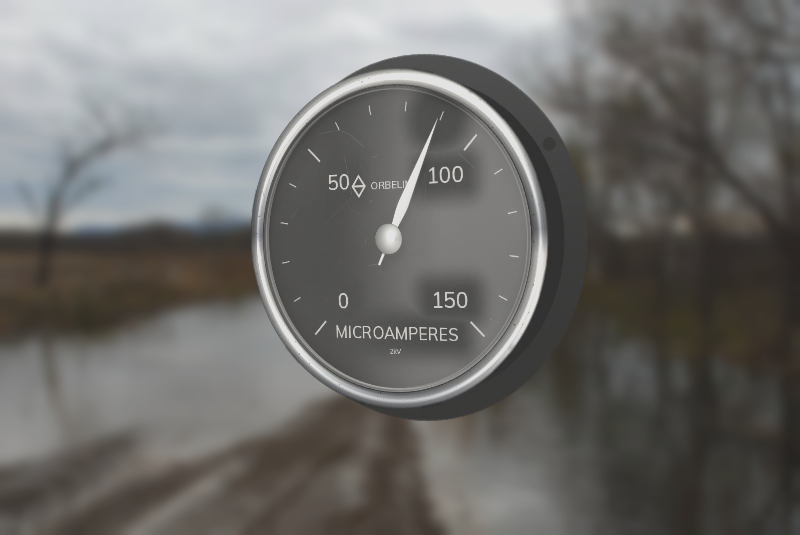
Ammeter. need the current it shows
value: 90 µA
